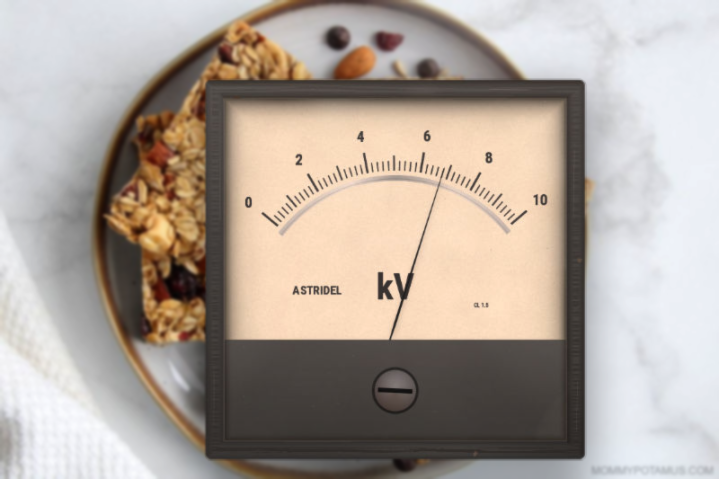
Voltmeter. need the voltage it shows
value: 6.8 kV
